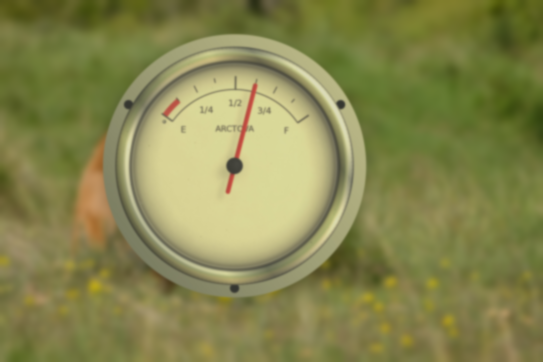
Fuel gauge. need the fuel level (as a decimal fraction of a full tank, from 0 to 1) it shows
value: 0.625
